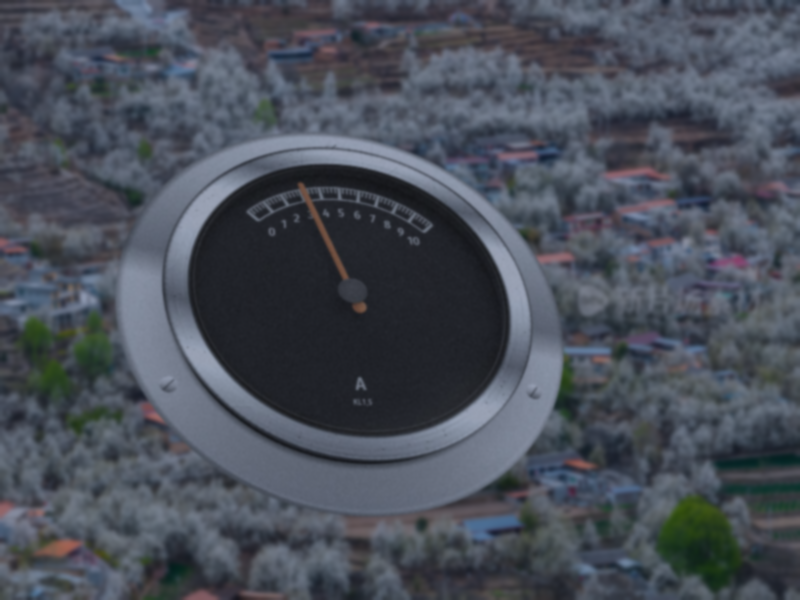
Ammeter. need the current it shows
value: 3 A
